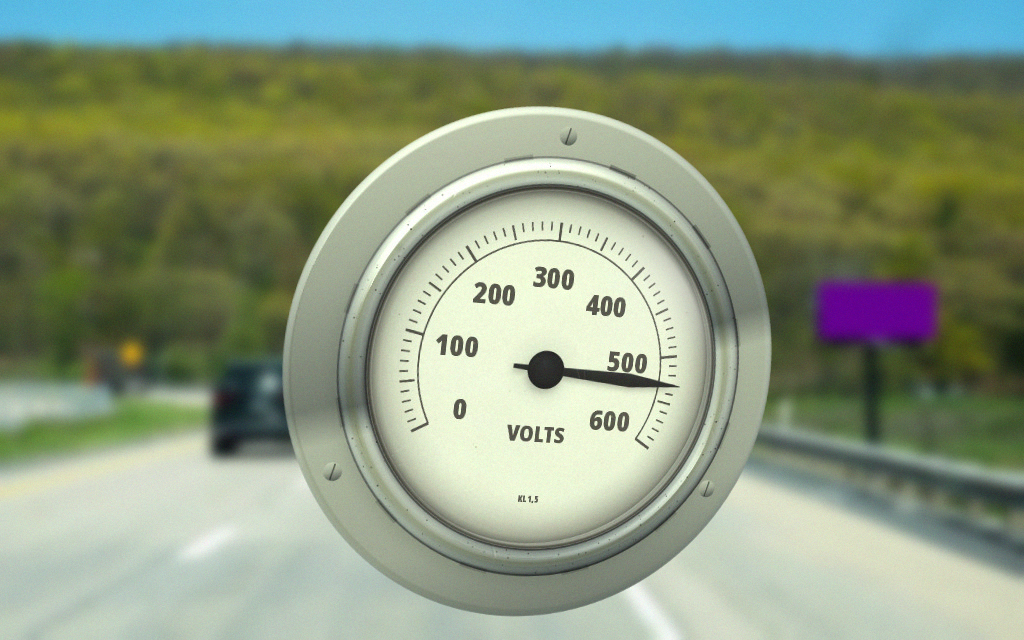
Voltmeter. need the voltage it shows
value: 530 V
